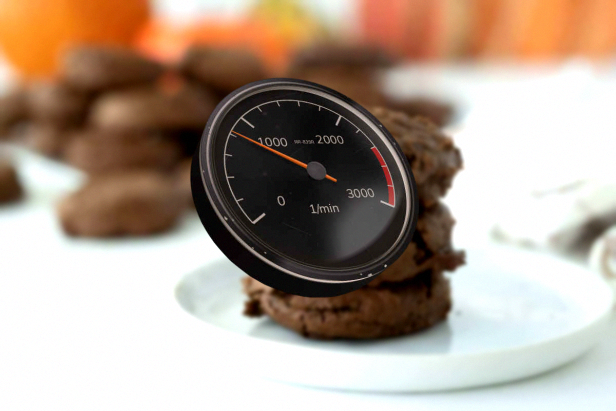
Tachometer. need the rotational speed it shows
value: 800 rpm
